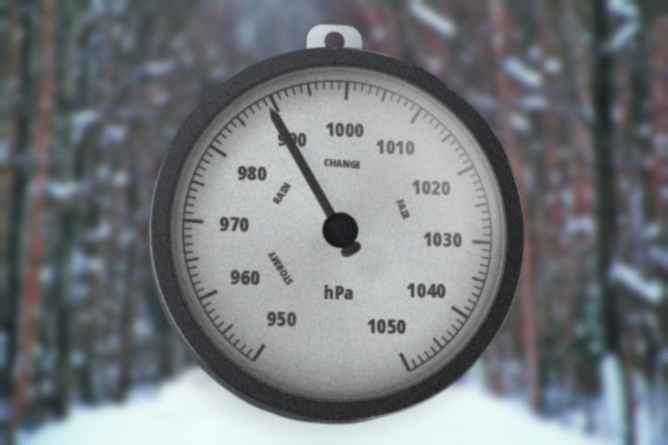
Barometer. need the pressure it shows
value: 989 hPa
